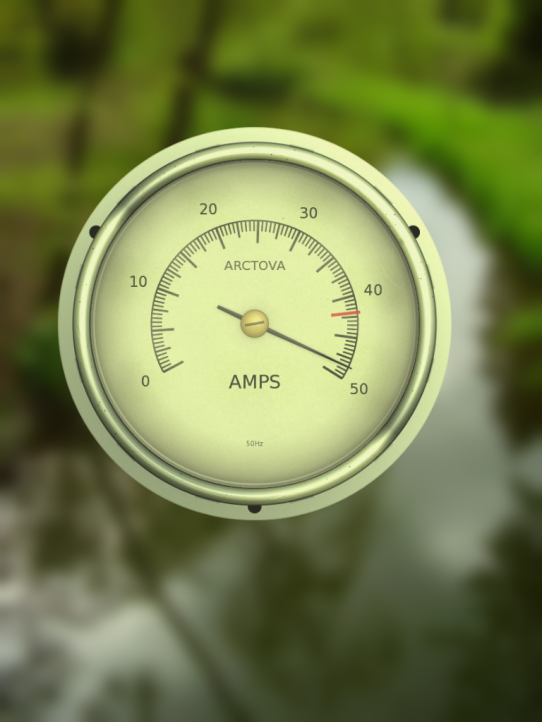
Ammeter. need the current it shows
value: 48.5 A
